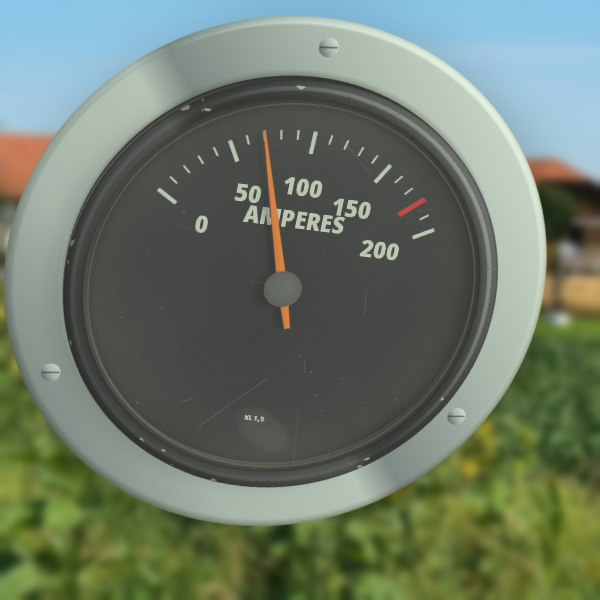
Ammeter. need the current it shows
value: 70 A
